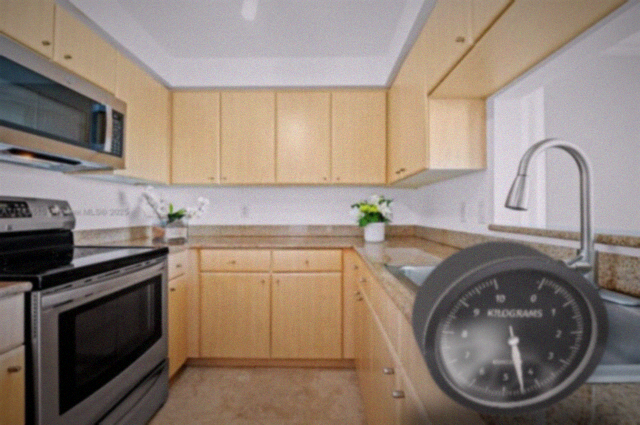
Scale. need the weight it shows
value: 4.5 kg
